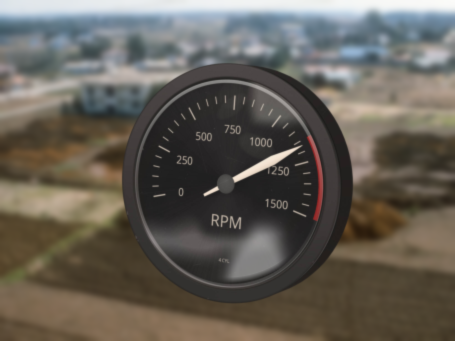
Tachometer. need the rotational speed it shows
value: 1175 rpm
